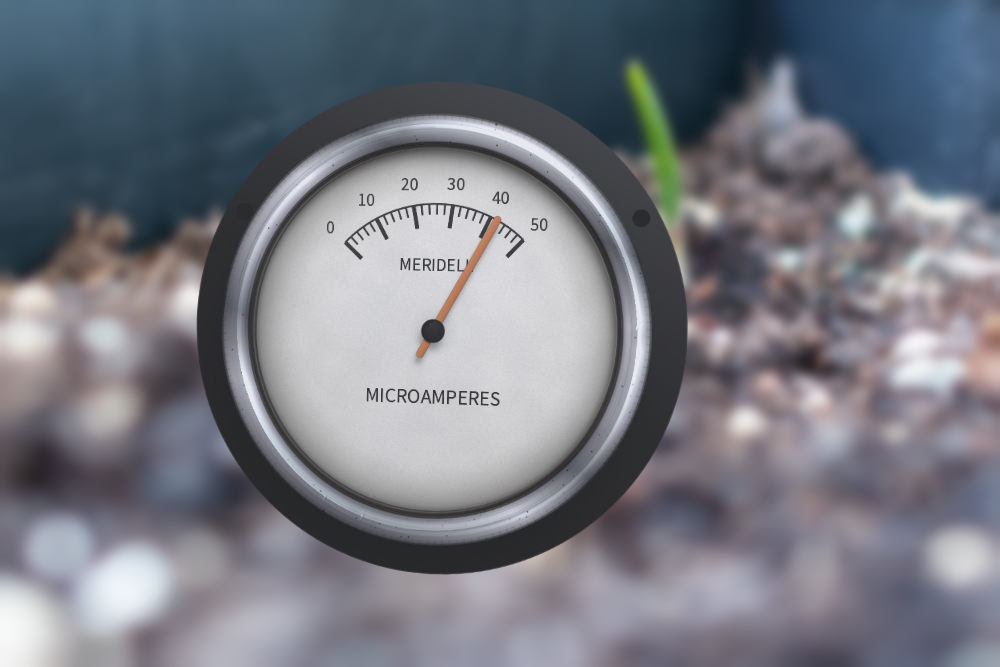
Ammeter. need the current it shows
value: 42 µA
